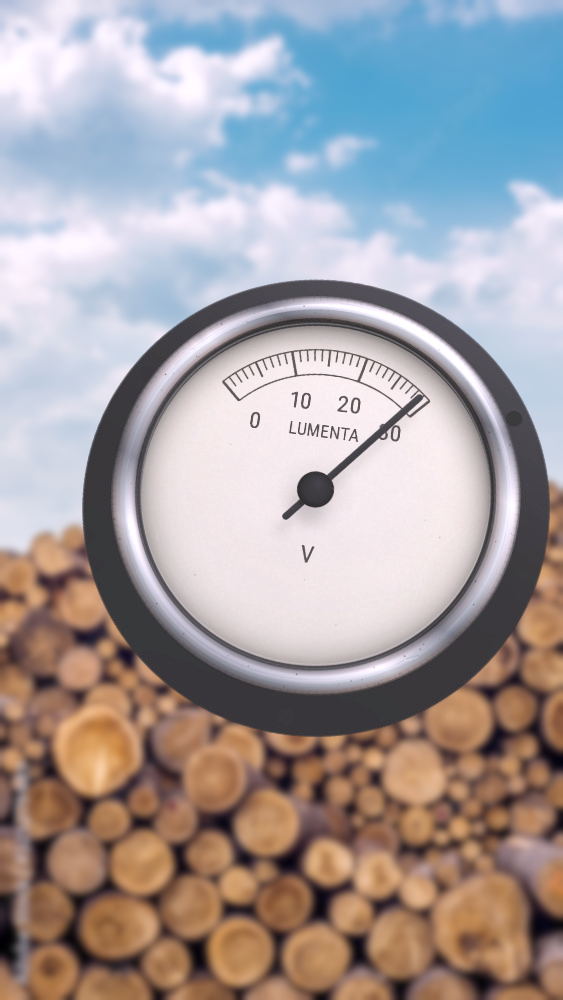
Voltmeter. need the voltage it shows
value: 29 V
